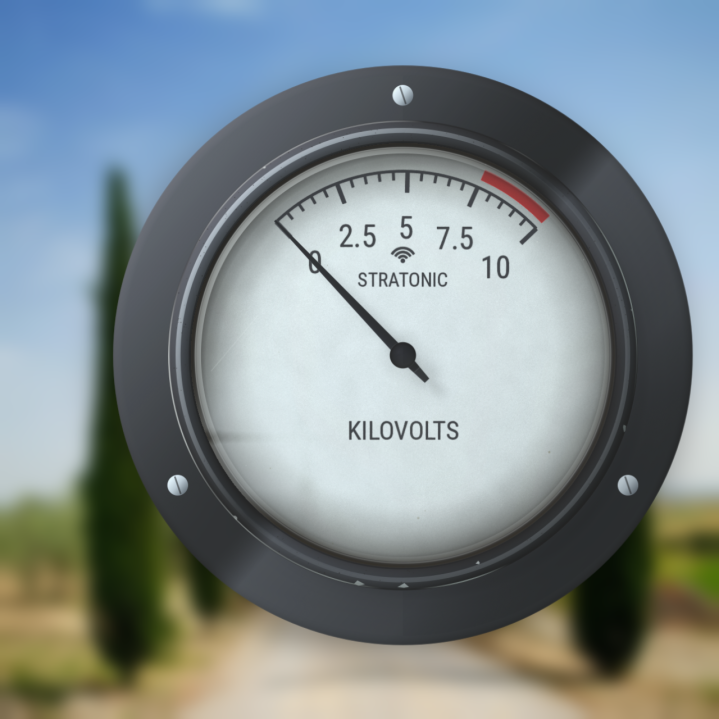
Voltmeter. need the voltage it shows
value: 0 kV
